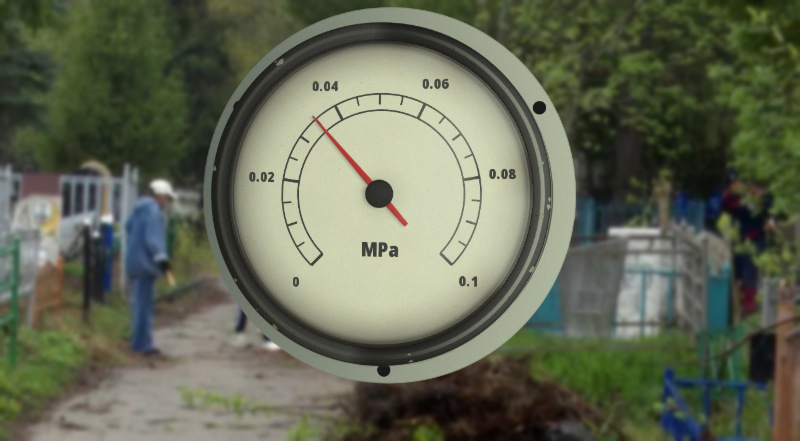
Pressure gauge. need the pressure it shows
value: 0.035 MPa
